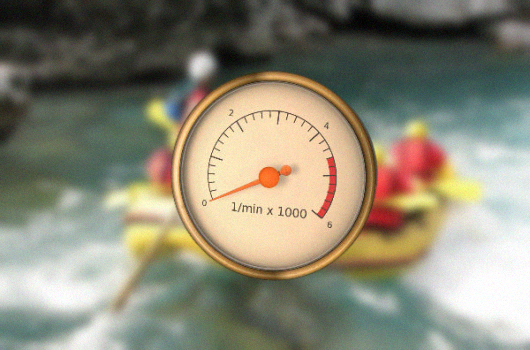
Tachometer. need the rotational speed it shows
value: 0 rpm
